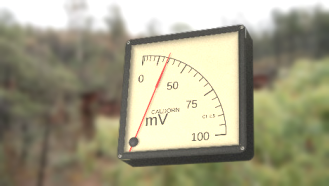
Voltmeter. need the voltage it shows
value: 35 mV
